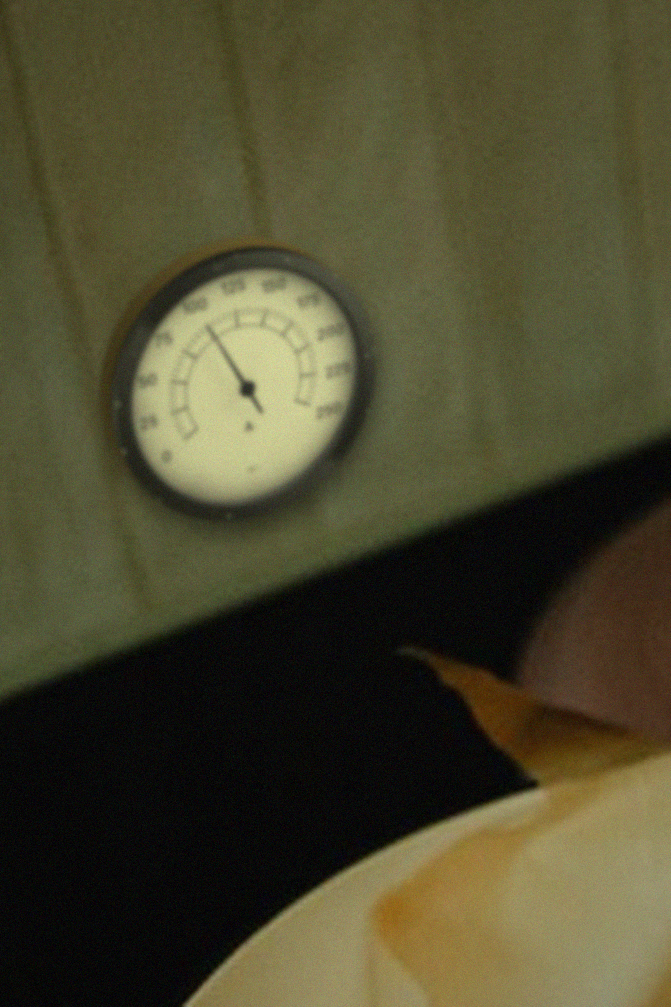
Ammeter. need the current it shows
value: 100 A
